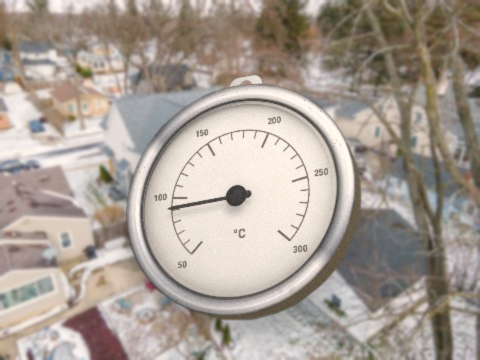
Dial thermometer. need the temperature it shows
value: 90 °C
